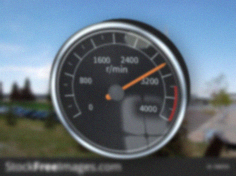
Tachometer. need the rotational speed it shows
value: 3000 rpm
